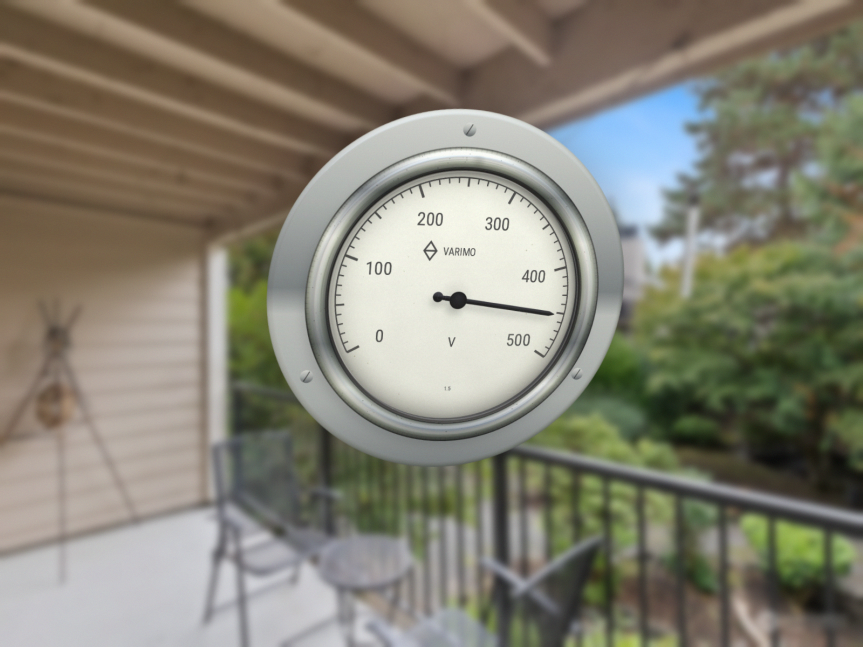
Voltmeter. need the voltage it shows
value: 450 V
